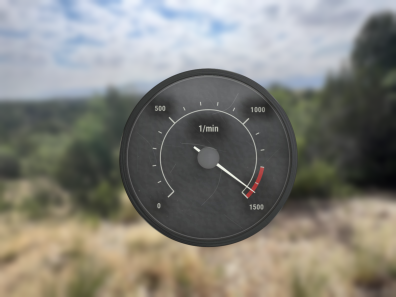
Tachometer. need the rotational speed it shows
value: 1450 rpm
